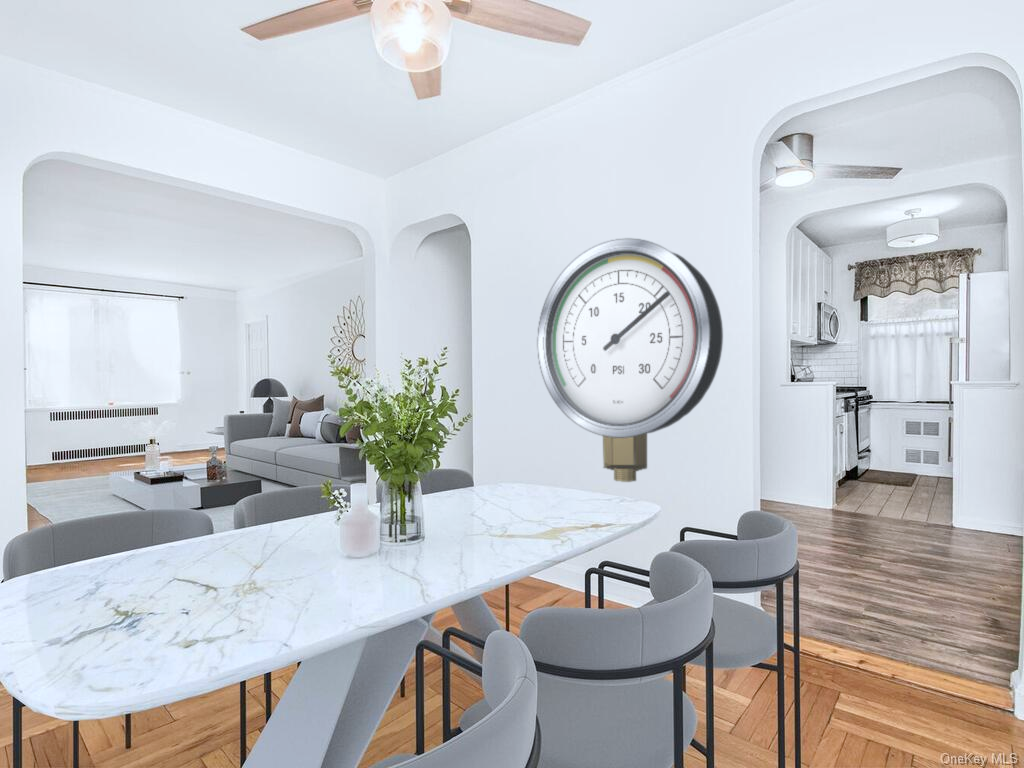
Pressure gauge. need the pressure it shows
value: 21 psi
